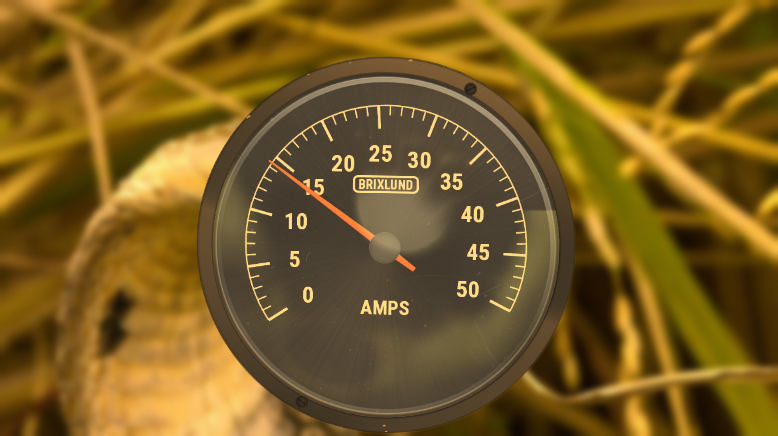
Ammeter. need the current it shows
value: 14.5 A
